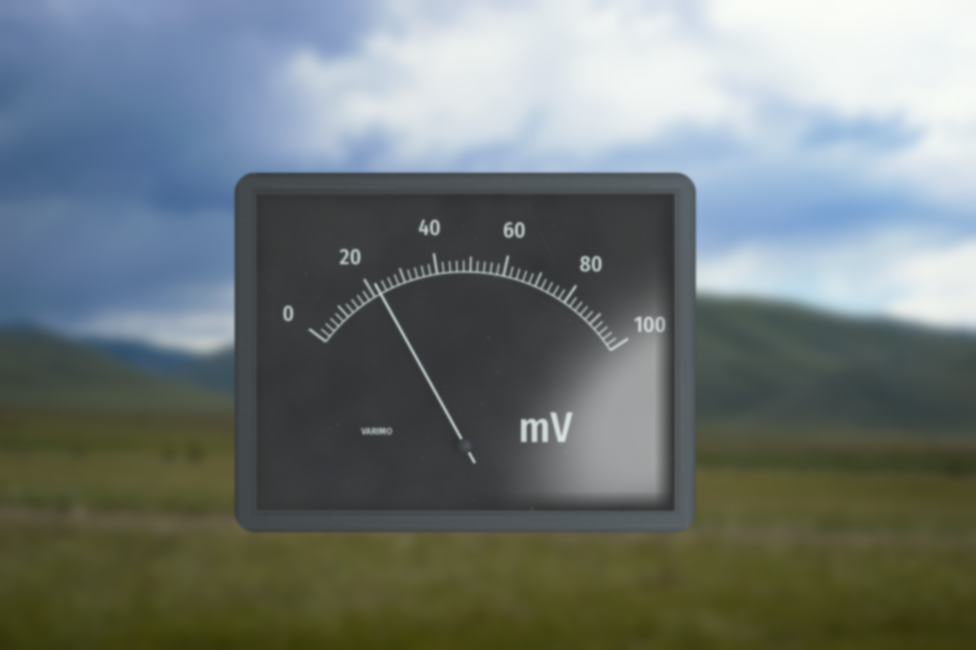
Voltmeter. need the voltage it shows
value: 22 mV
